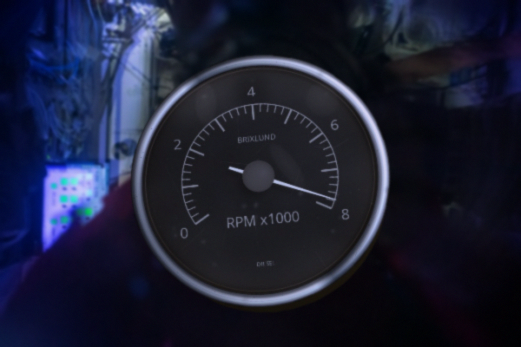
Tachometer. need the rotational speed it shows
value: 7800 rpm
